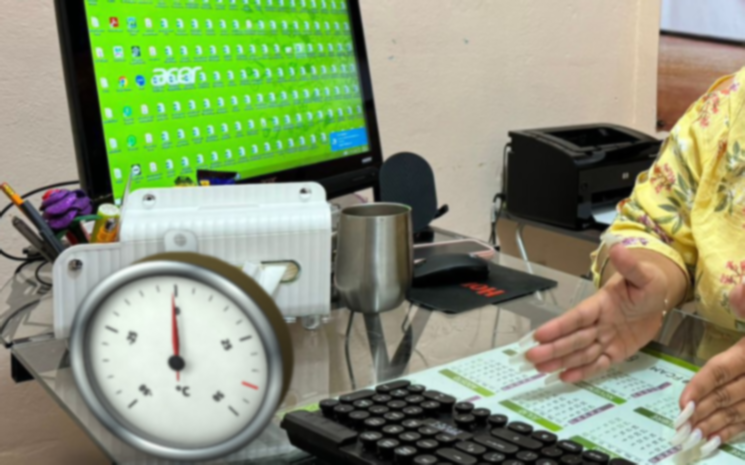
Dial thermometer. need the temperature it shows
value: 0 °C
